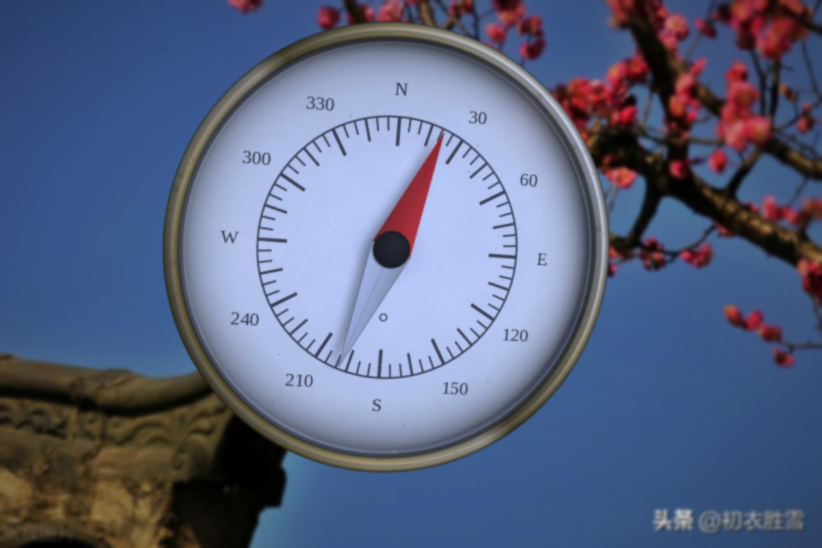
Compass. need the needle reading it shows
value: 20 °
